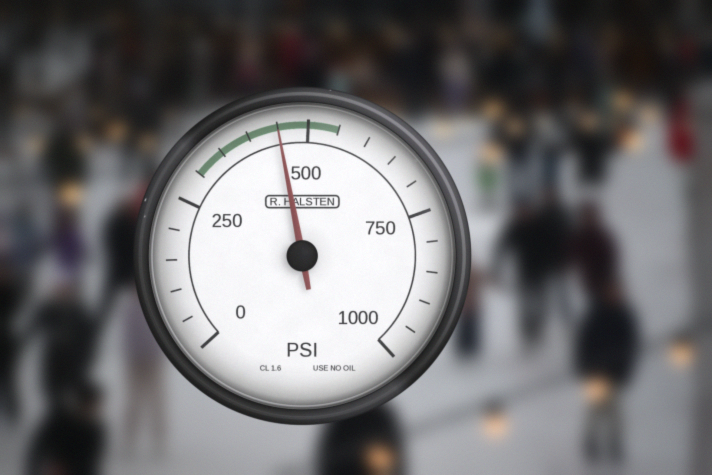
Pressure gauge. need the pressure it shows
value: 450 psi
